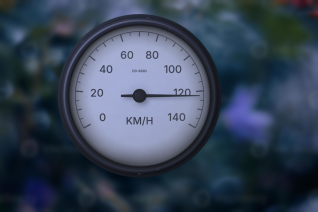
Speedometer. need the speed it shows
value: 122.5 km/h
